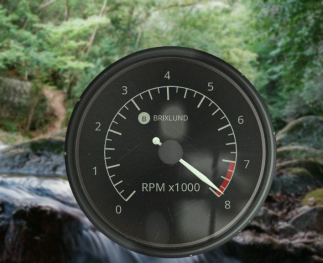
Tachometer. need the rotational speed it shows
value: 7875 rpm
